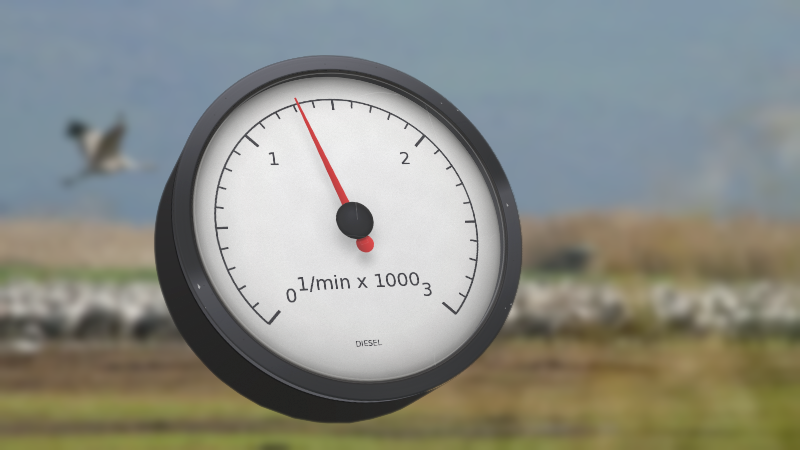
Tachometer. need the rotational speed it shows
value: 1300 rpm
